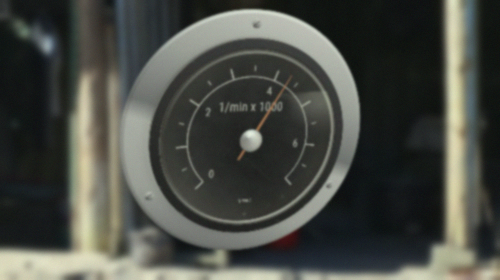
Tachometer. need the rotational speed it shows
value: 4250 rpm
